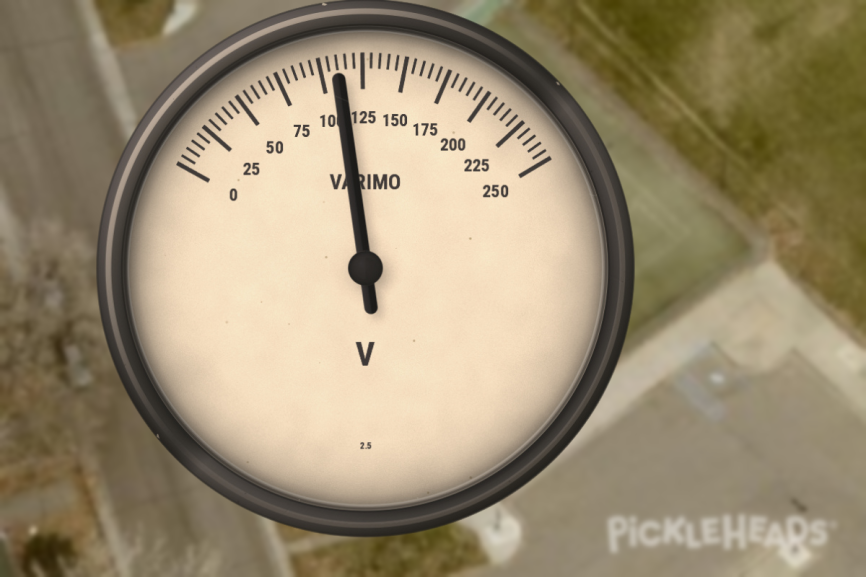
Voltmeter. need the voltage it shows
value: 110 V
